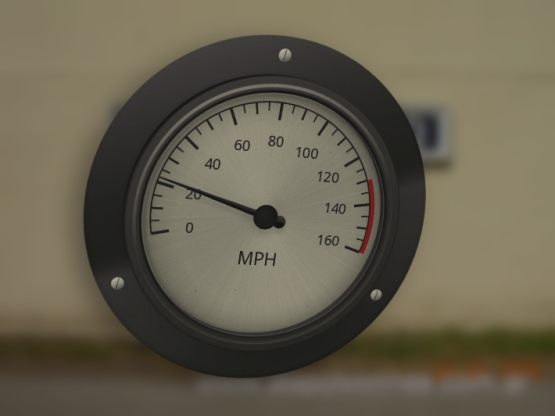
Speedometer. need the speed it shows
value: 22.5 mph
